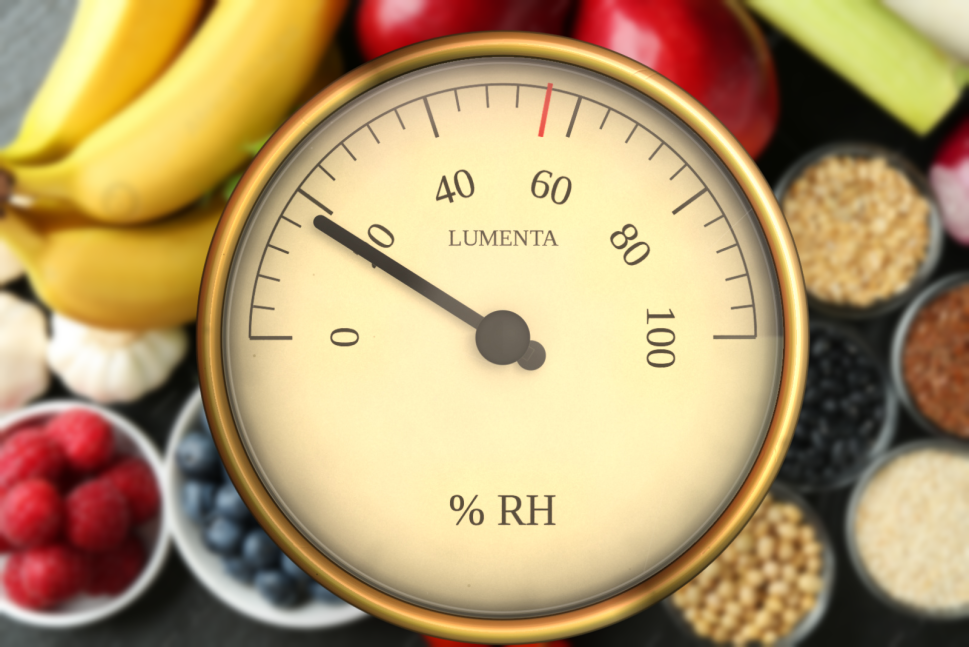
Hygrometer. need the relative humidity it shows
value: 18 %
